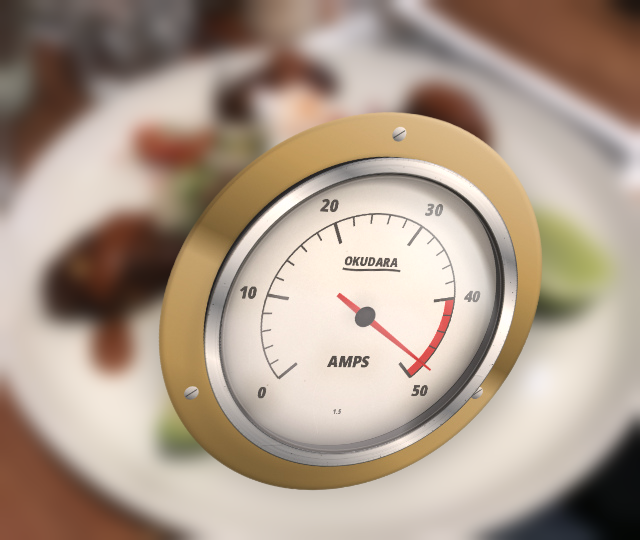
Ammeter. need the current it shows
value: 48 A
